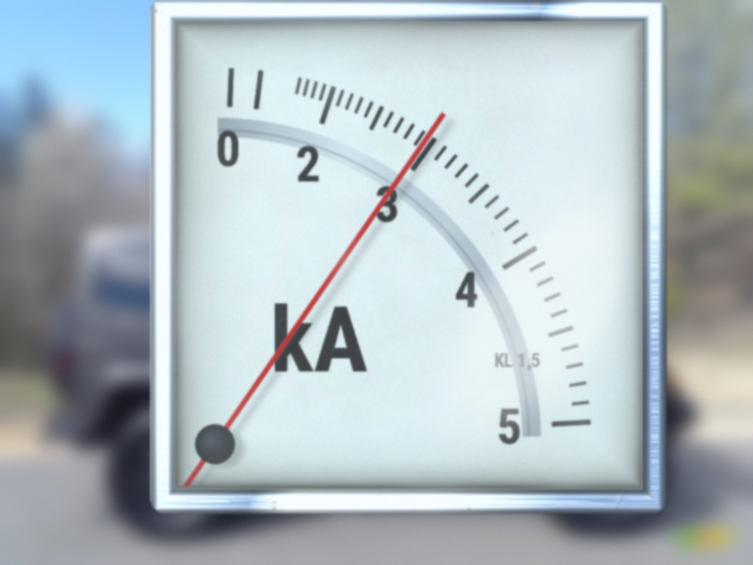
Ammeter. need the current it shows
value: 2.95 kA
